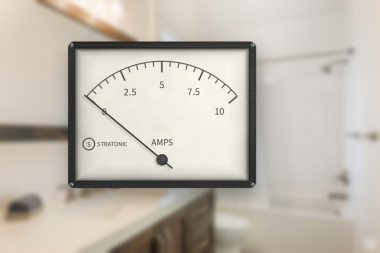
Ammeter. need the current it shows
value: 0 A
